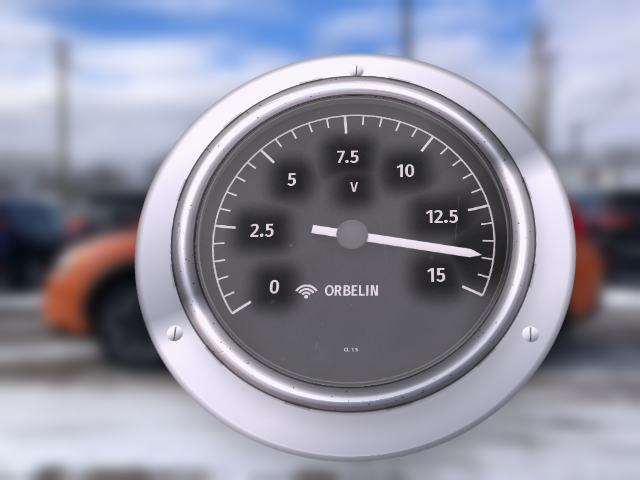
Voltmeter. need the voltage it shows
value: 14 V
